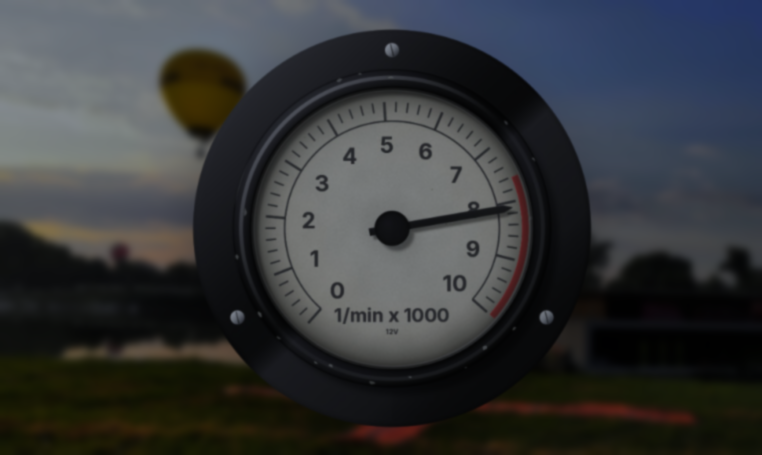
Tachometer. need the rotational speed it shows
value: 8100 rpm
